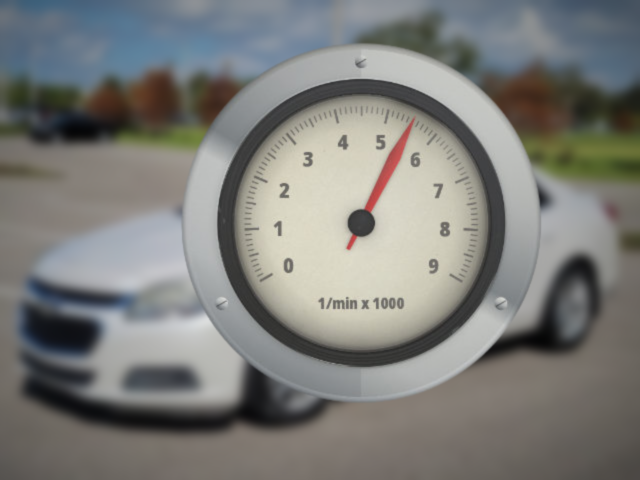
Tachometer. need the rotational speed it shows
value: 5500 rpm
